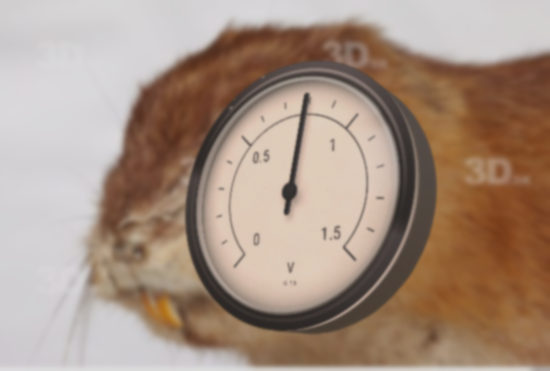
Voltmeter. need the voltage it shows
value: 0.8 V
